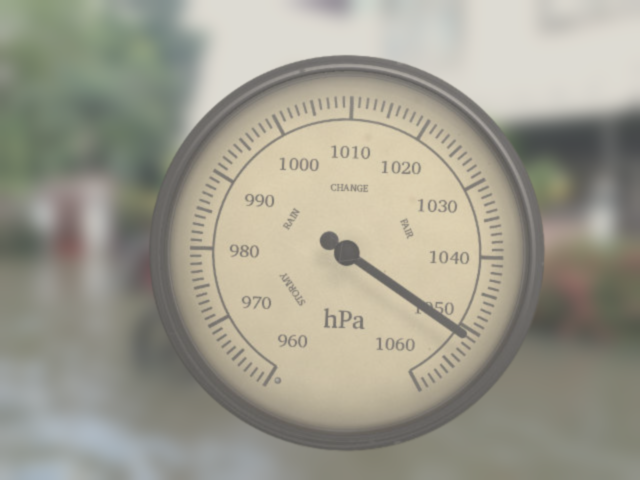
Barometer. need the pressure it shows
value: 1051 hPa
